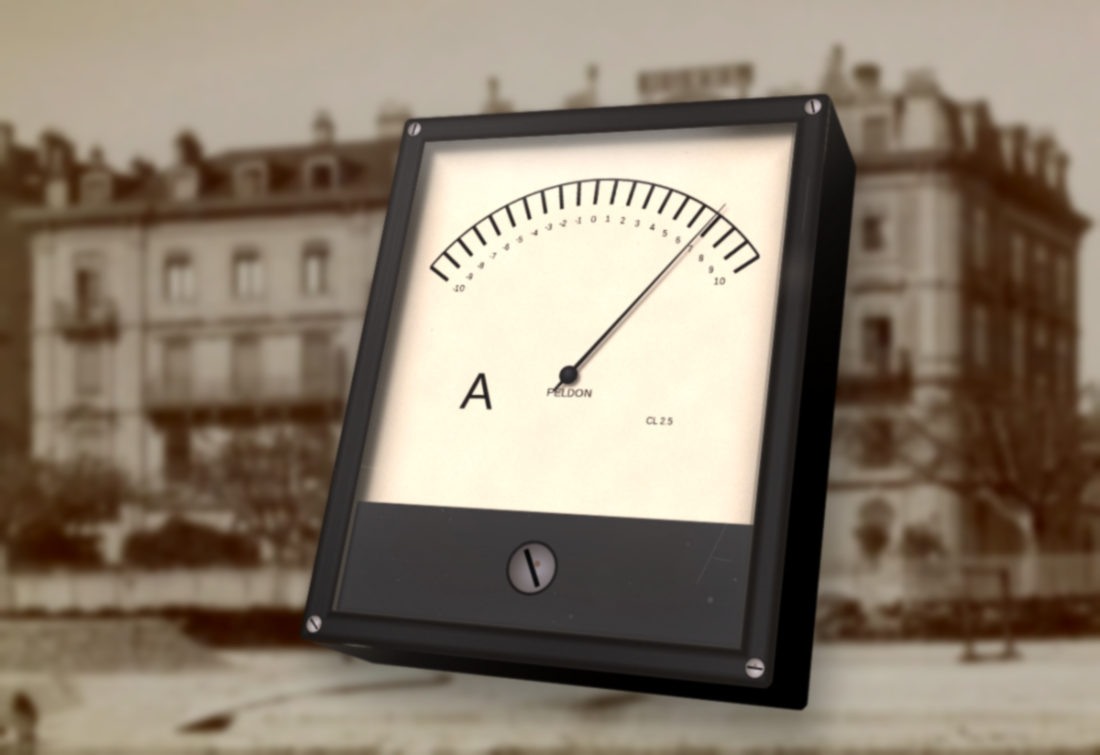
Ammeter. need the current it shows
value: 7 A
